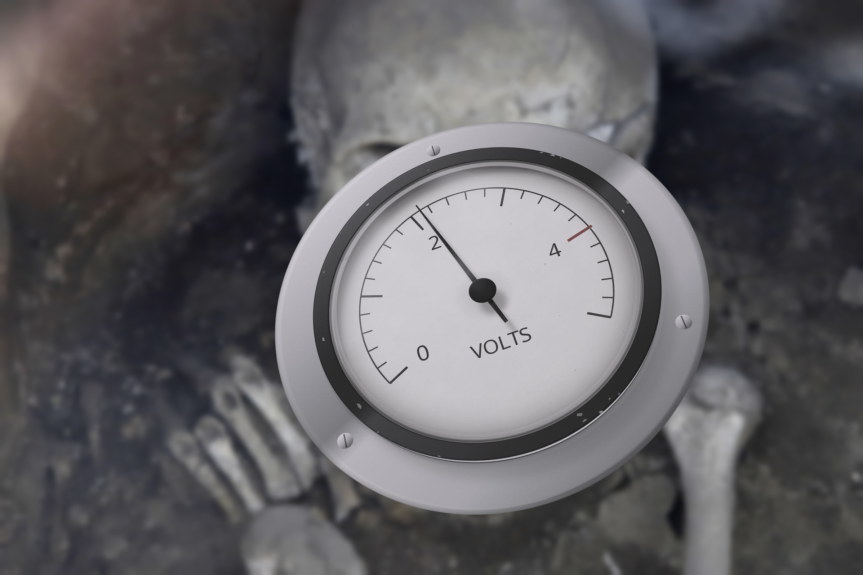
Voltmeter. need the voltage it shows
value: 2.1 V
